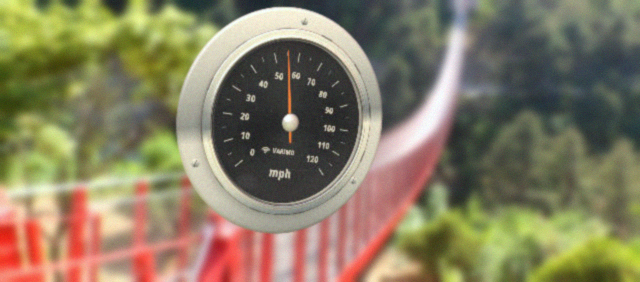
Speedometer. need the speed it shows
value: 55 mph
